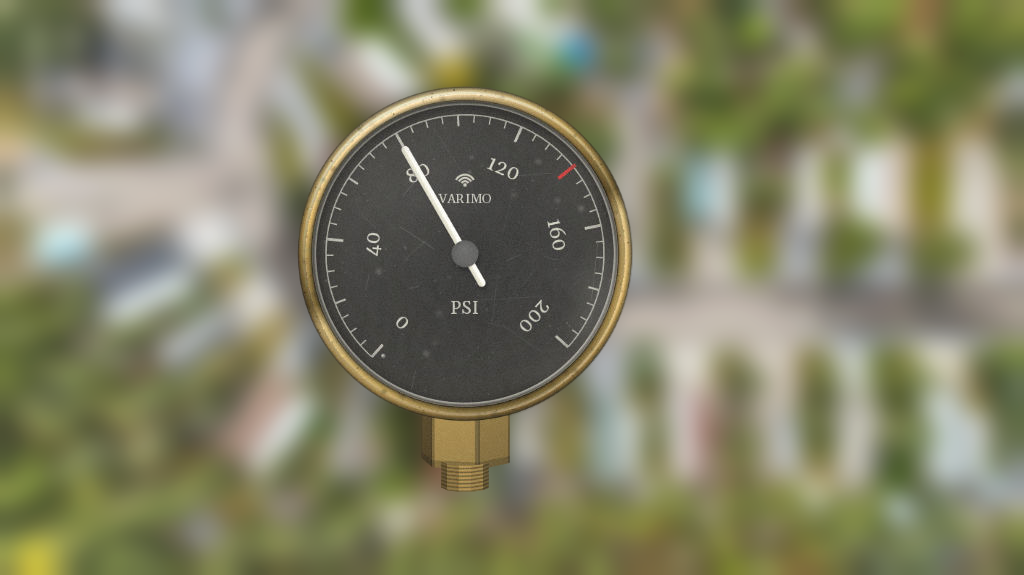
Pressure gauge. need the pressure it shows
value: 80 psi
